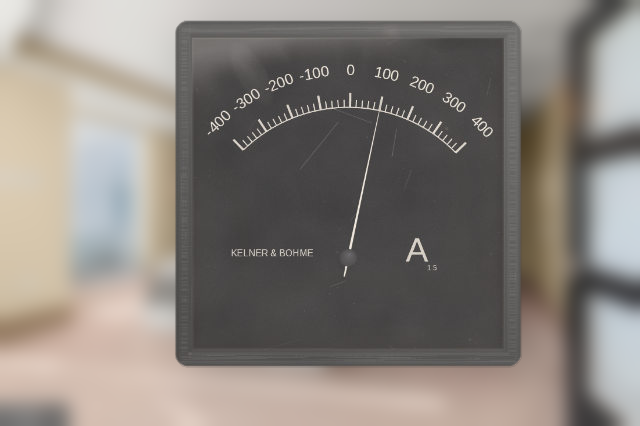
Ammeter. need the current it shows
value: 100 A
